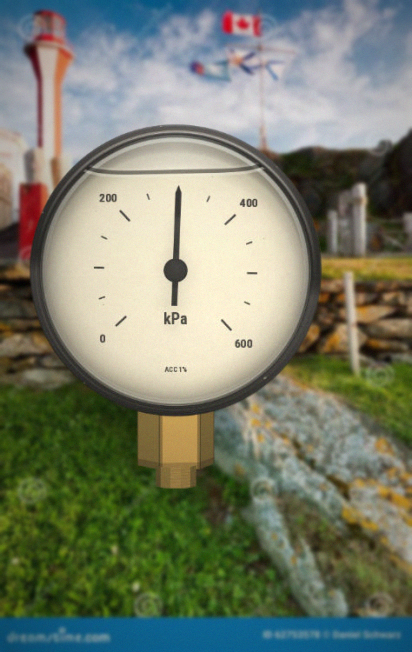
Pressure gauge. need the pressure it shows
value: 300 kPa
